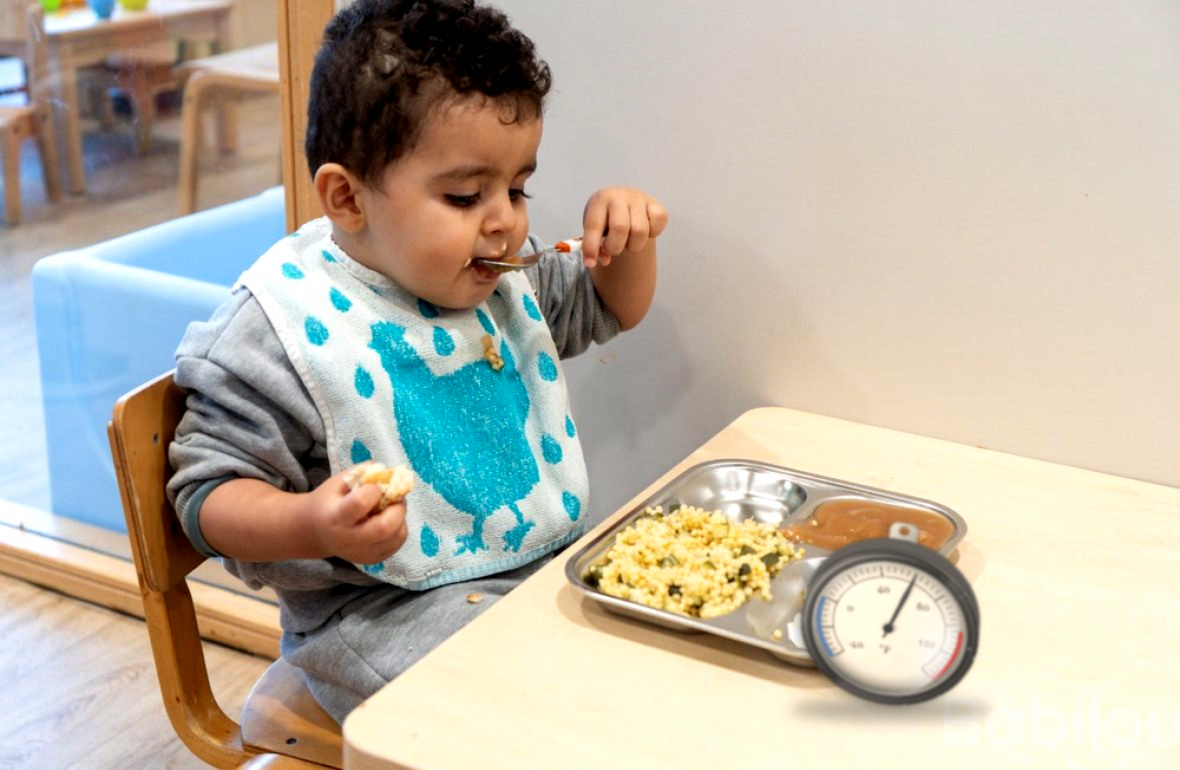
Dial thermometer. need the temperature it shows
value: 60 °F
